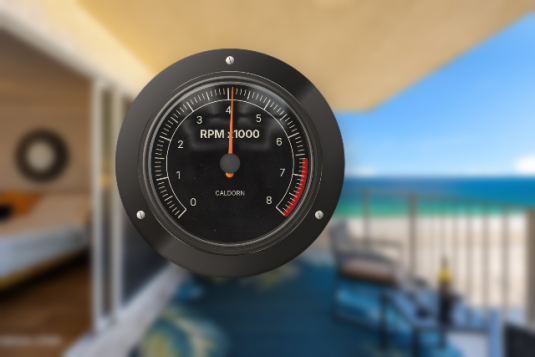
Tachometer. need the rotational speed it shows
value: 4100 rpm
